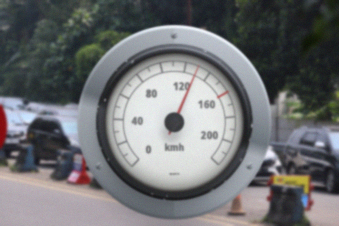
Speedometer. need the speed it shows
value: 130 km/h
